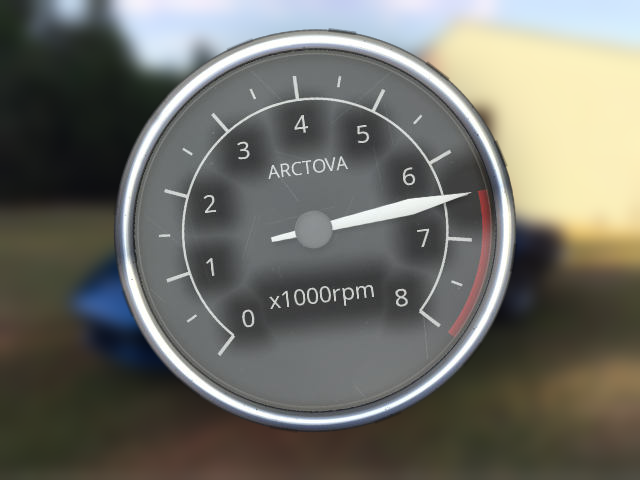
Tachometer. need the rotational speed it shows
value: 6500 rpm
